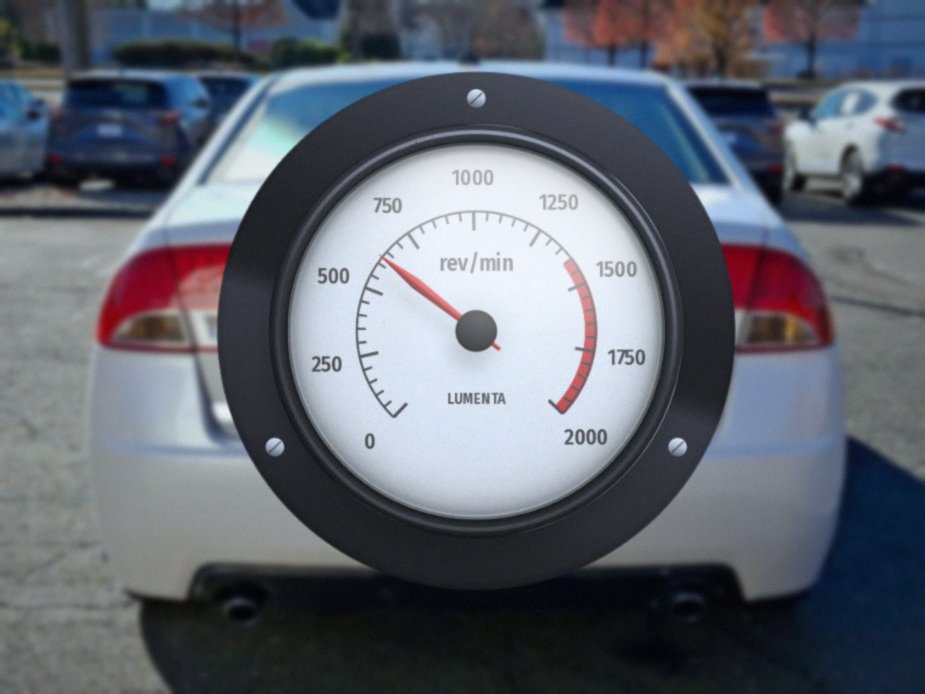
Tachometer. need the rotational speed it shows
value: 625 rpm
